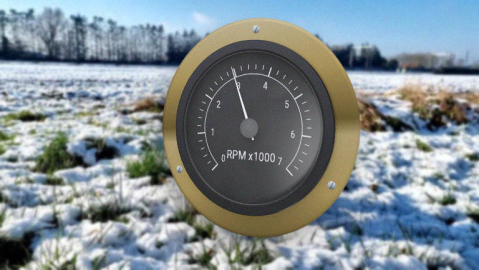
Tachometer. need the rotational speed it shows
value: 3000 rpm
